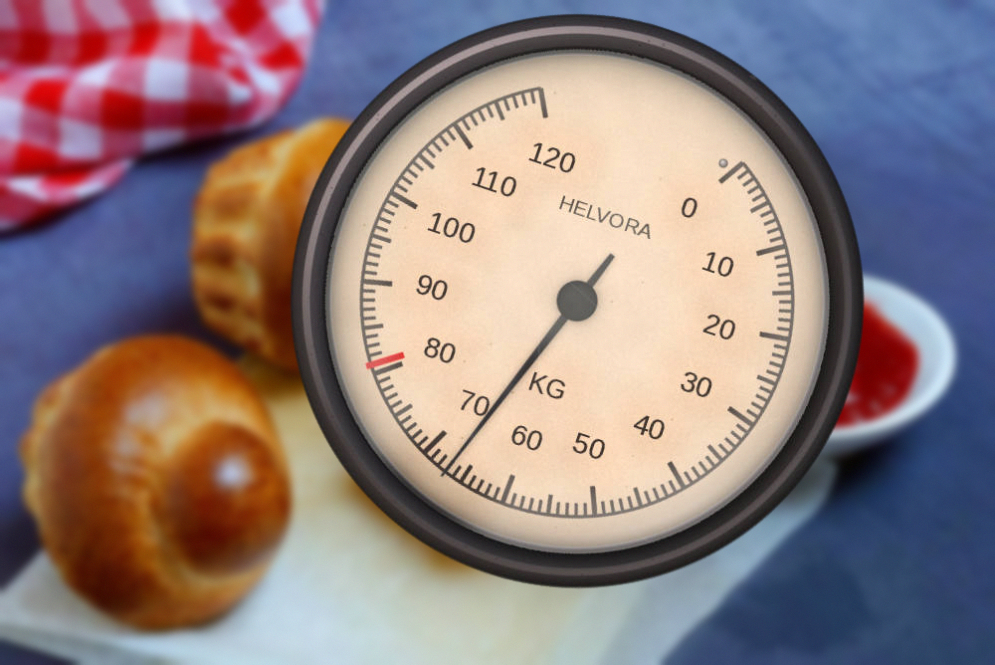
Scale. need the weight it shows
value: 67 kg
